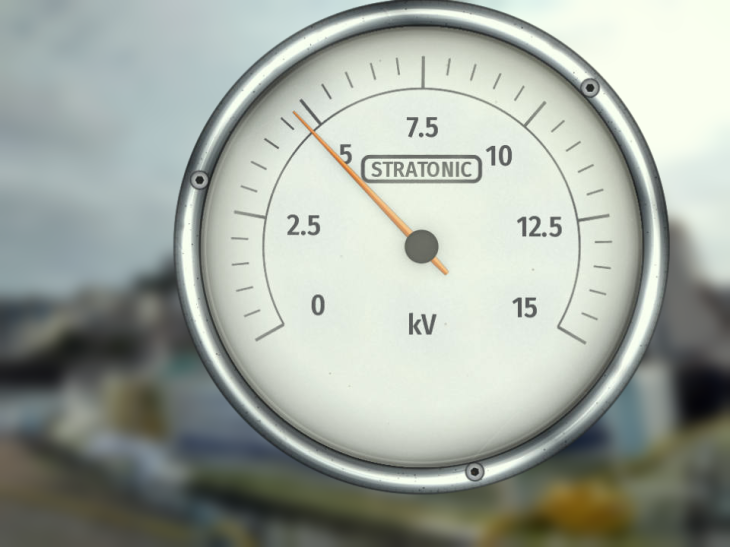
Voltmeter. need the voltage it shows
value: 4.75 kV
